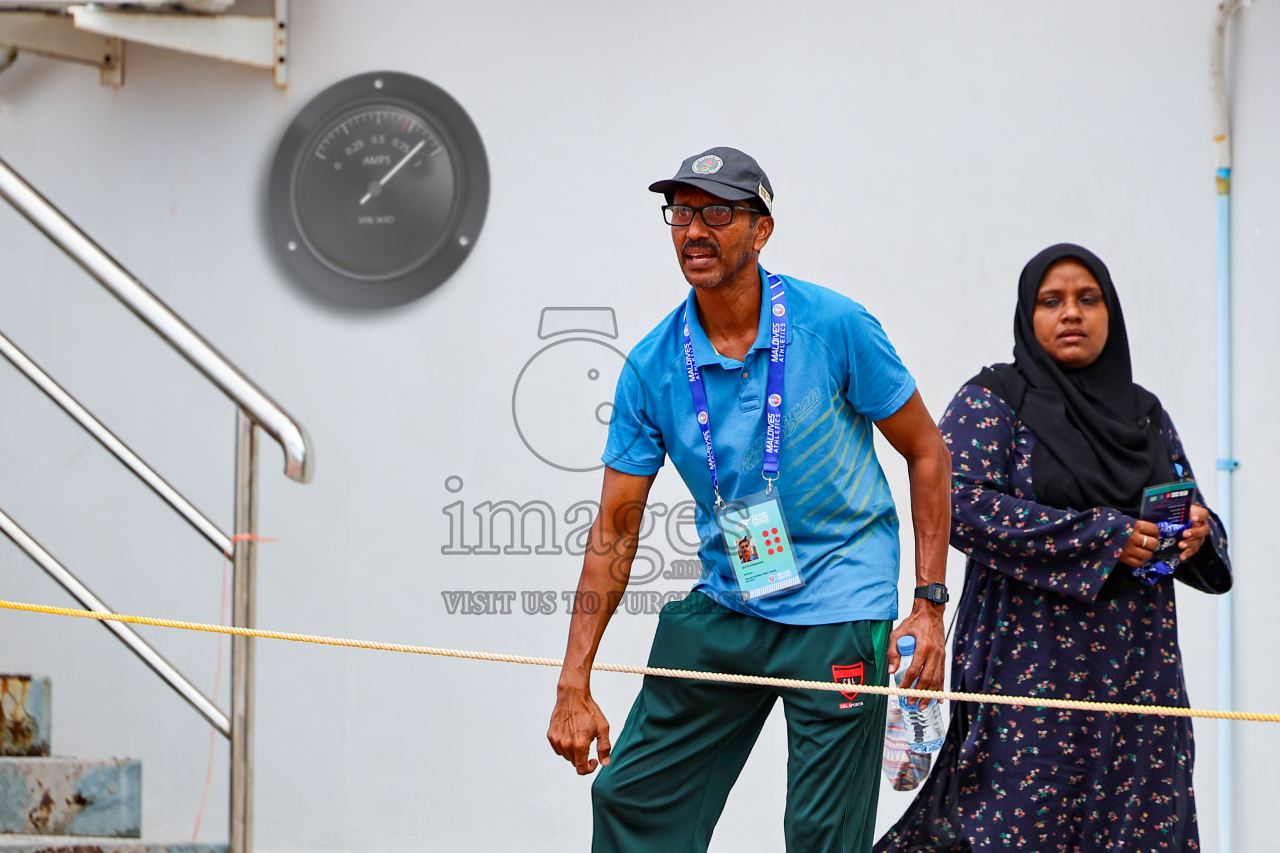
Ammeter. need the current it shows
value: 0.9 A
